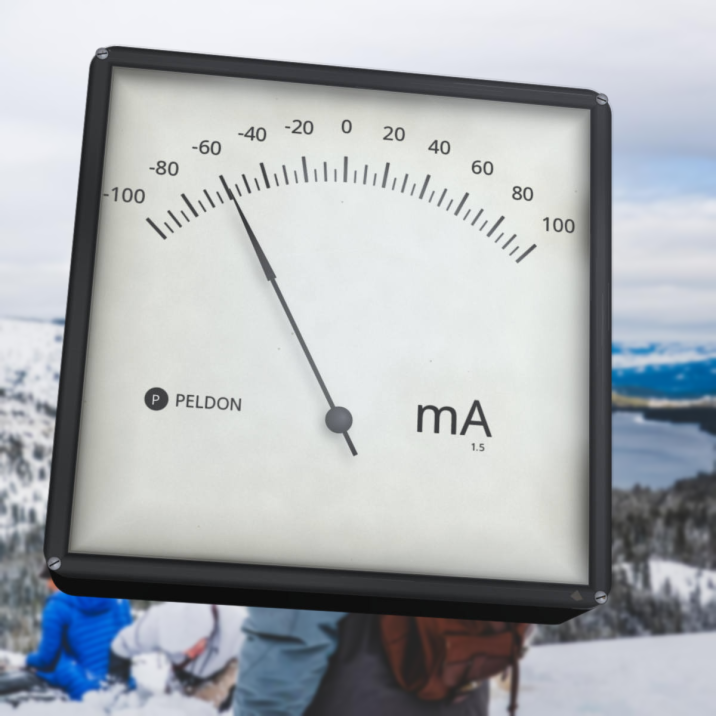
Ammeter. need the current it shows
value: -60 mA
